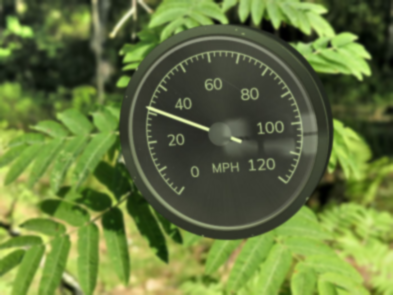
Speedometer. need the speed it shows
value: 32 mph
